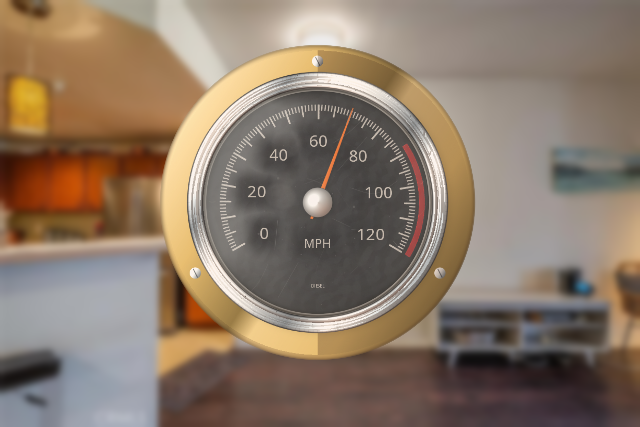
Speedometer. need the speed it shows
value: 70 mph
